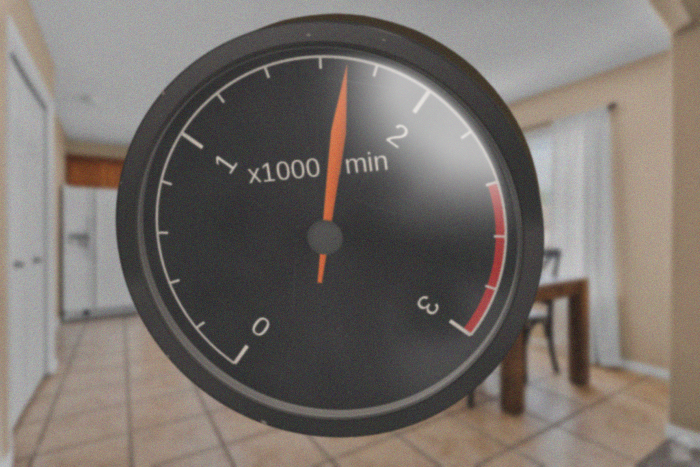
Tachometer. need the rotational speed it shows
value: 1700 rpm
